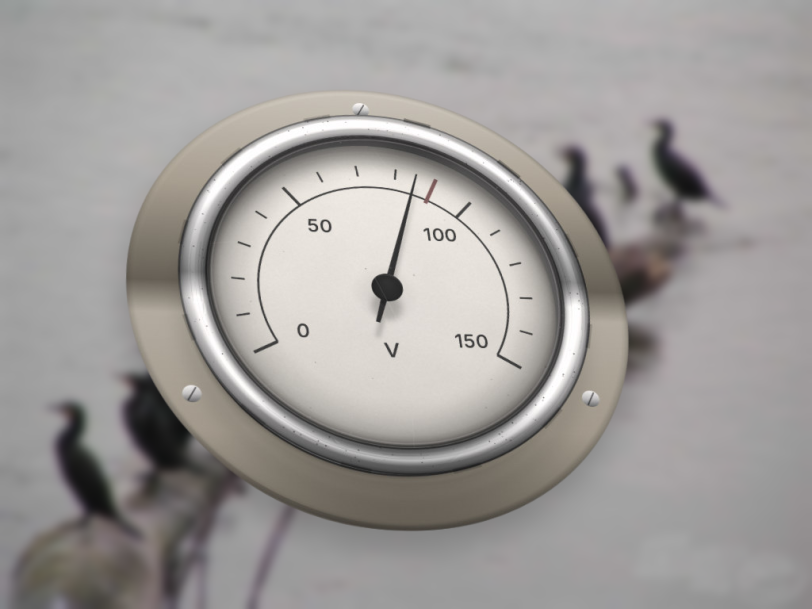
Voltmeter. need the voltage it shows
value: 85 V
